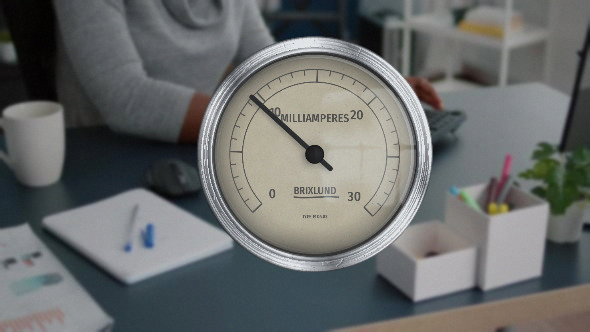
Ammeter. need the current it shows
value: 9.5 mA
